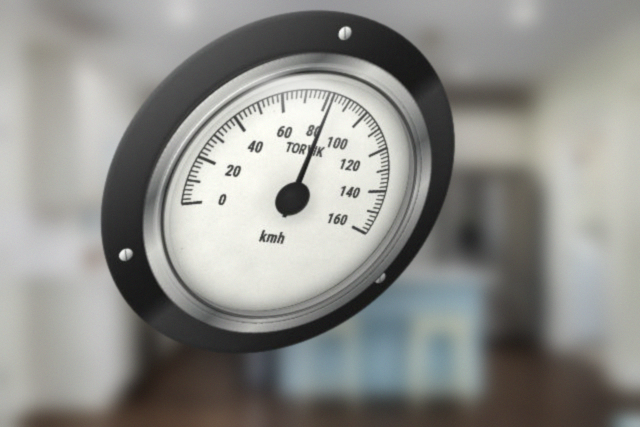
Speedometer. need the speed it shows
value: 80 km/h
